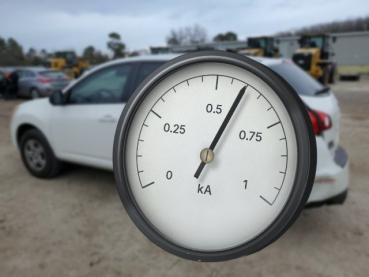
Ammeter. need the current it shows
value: 0.6 kA
